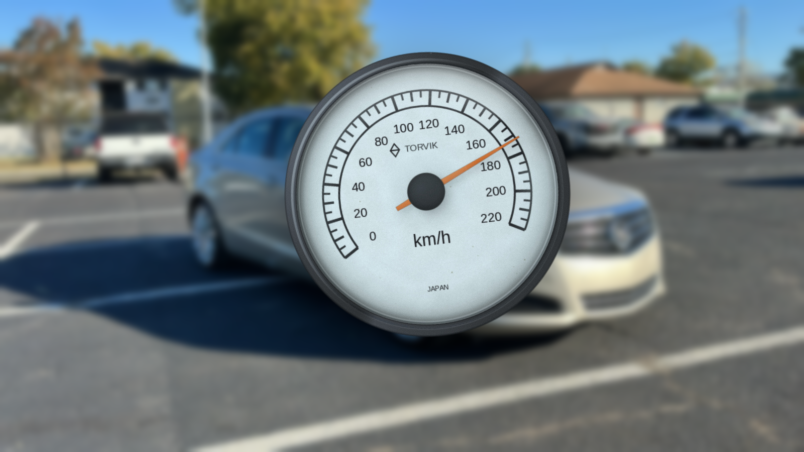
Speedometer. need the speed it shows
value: 172.5 km/h
